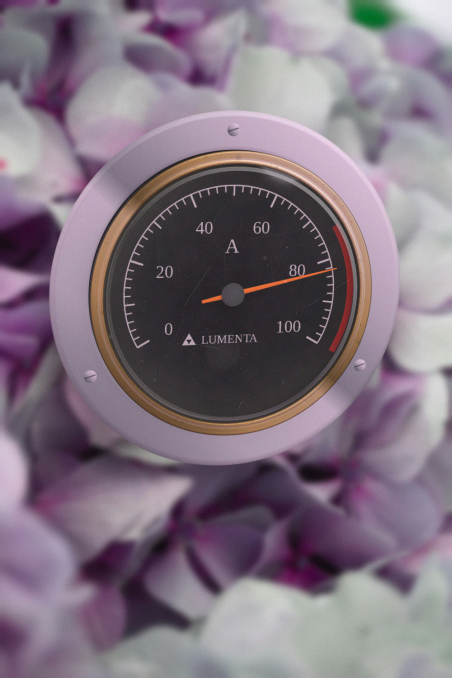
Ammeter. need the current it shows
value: 82 A
